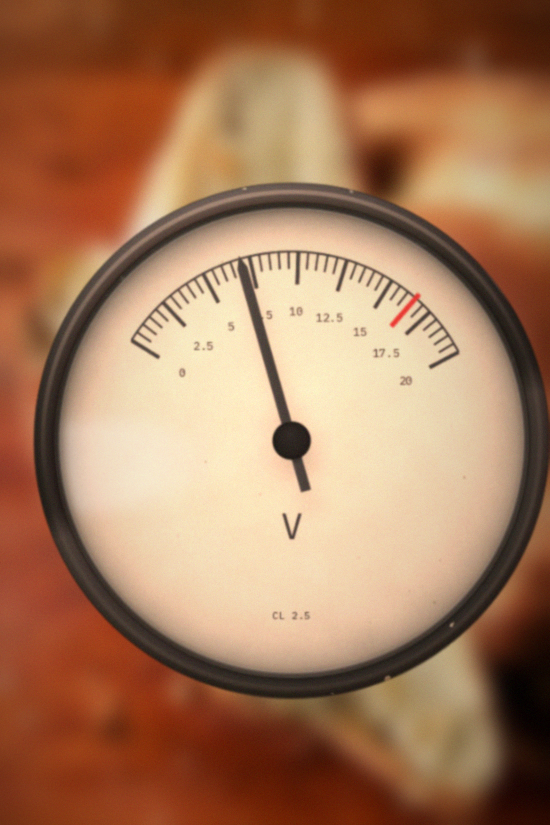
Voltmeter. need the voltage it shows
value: 7 V
